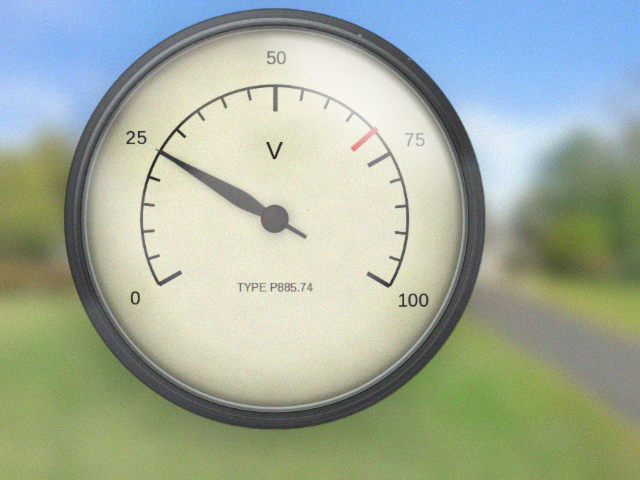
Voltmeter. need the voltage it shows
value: 25 V
